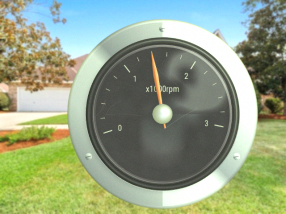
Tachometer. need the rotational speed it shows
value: 1400 rpm
